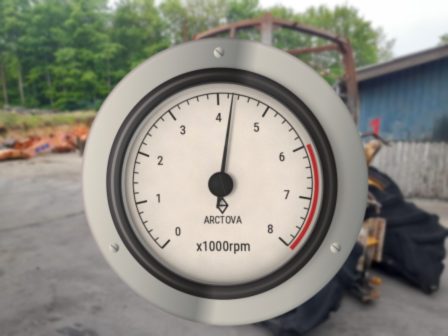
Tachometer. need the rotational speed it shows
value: 4300 rpm
